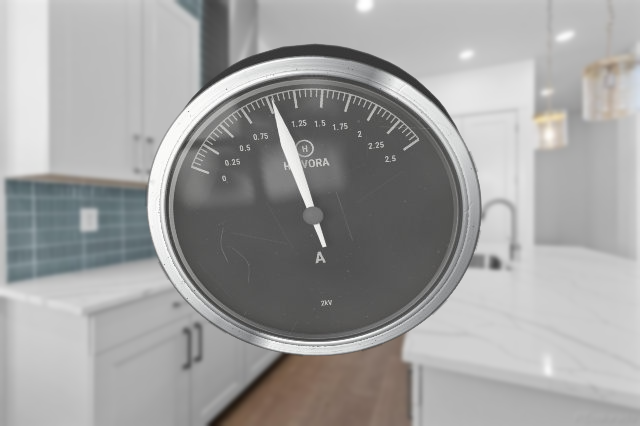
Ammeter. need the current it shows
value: 1.05 A
